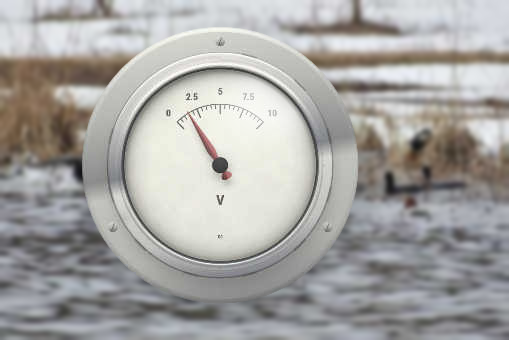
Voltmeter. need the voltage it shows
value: 1.5 V
